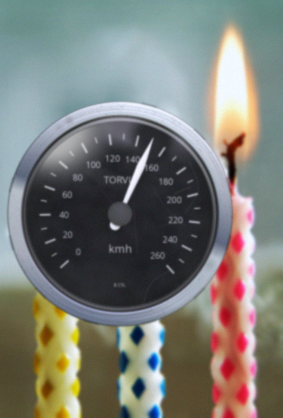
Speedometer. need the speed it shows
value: 150 km/h
